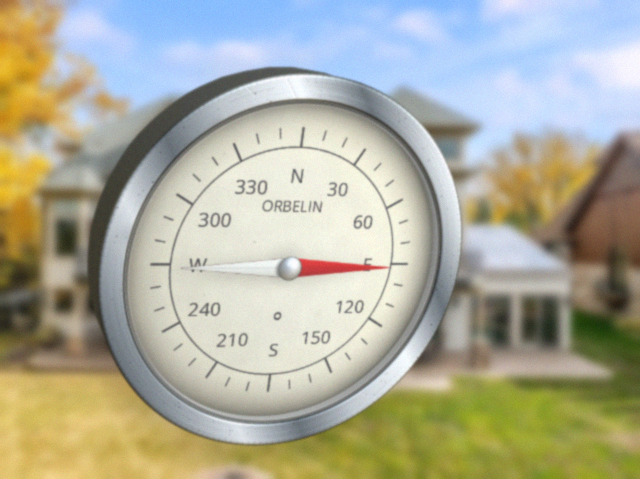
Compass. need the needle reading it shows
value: 90 °
